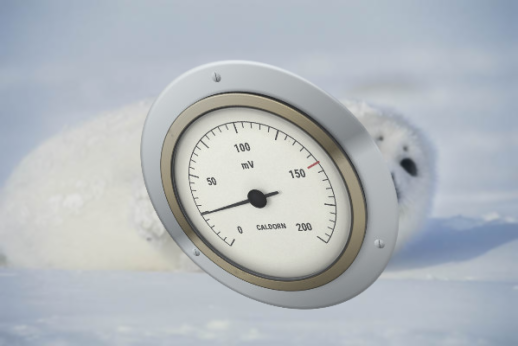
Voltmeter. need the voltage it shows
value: 25 mV
